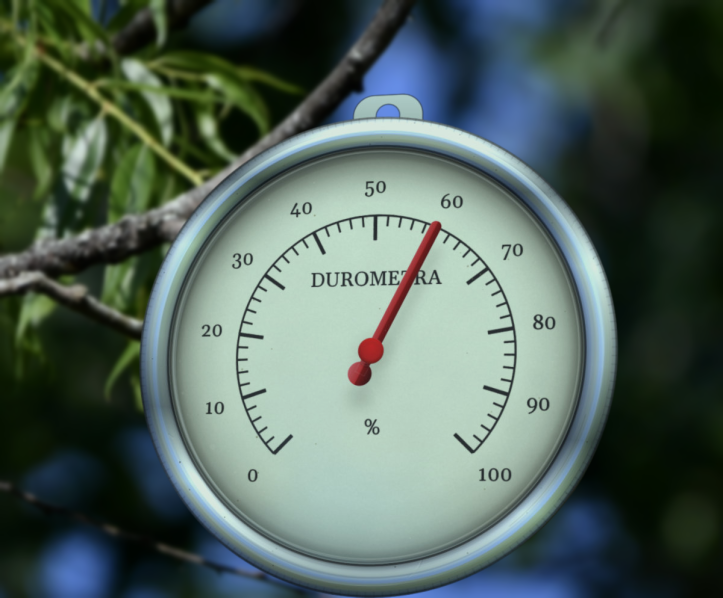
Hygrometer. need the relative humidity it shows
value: 60 %
